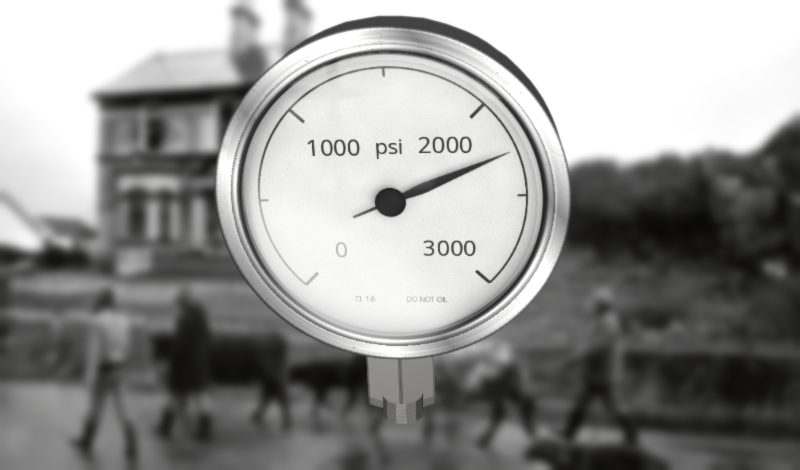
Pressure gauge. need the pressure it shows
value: 2250 psi
